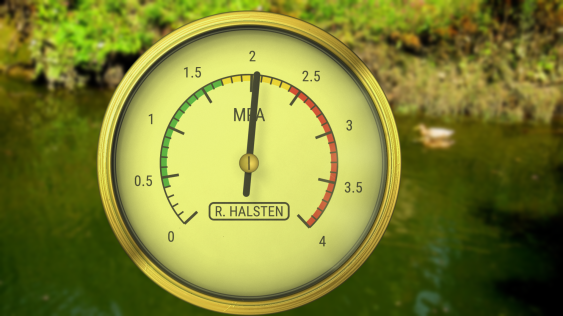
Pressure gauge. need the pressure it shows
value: 2.05 MPa
